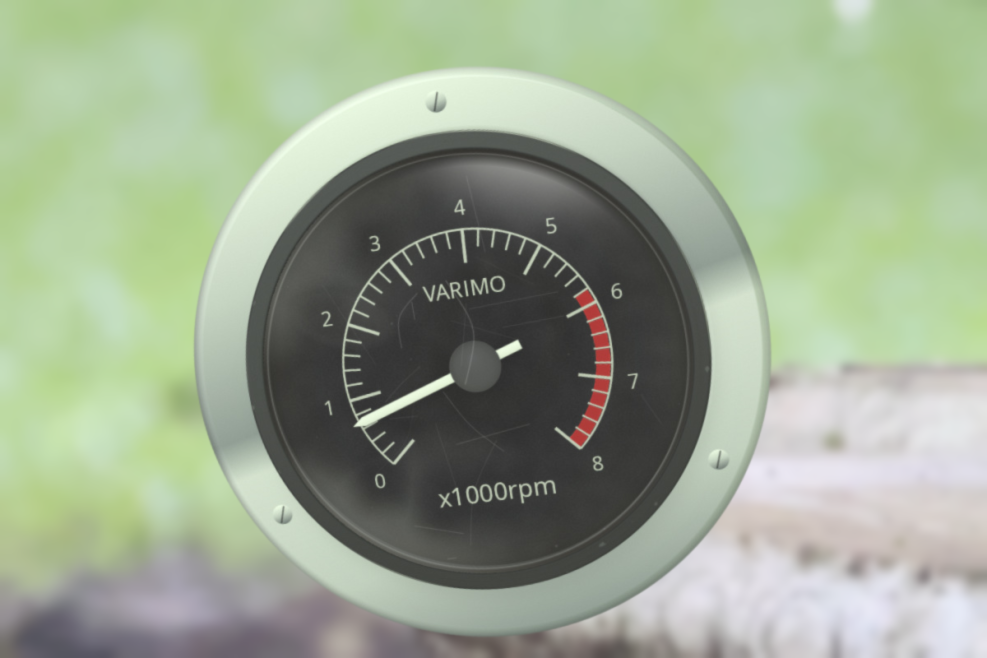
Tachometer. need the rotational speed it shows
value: 700 rpm
